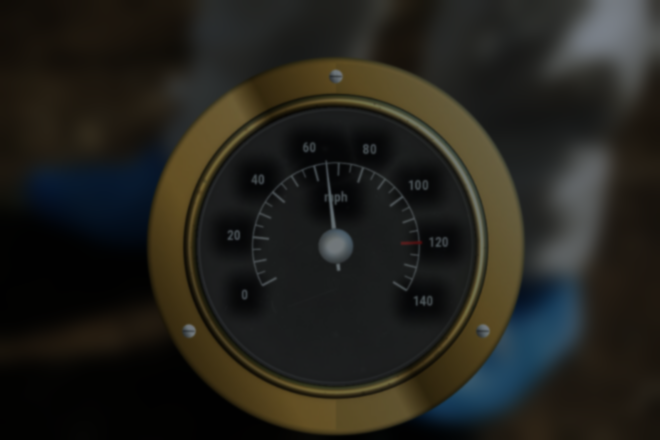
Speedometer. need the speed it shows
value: 65 mph
